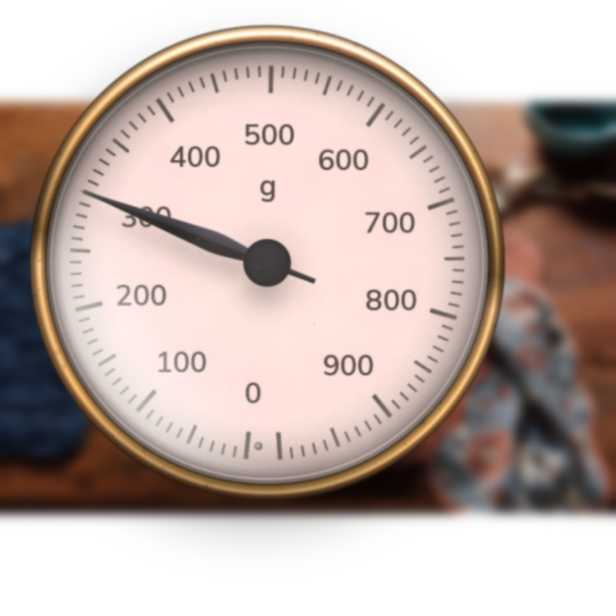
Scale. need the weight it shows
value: 300 g
